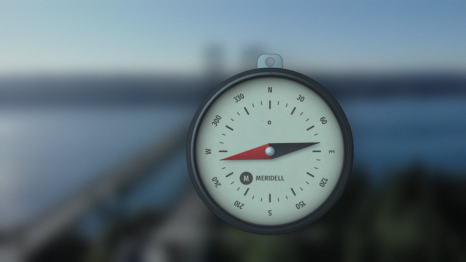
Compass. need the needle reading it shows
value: 260 °
